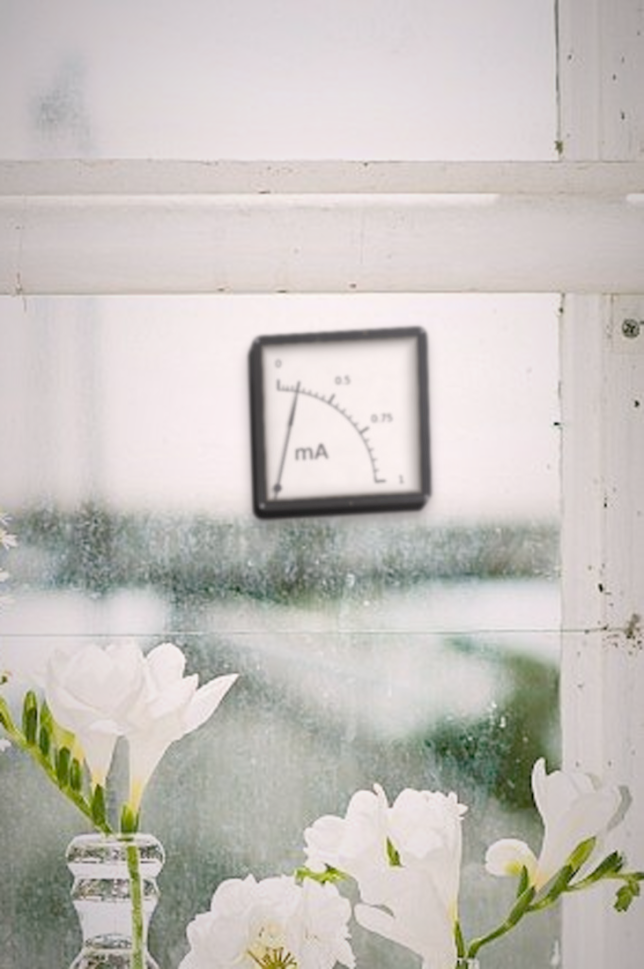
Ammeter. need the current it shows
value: 0.25 mA
